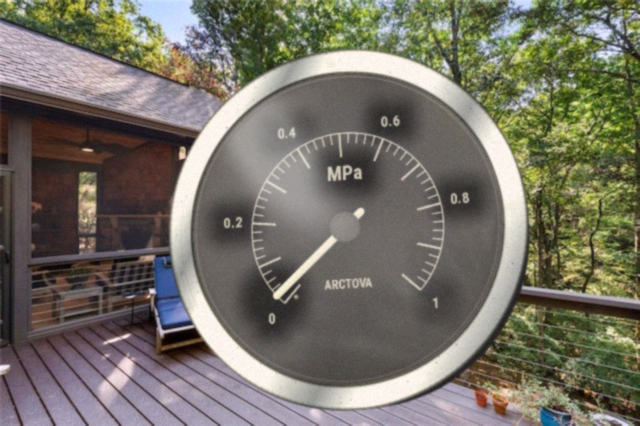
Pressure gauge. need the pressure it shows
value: 0.02 MPa
